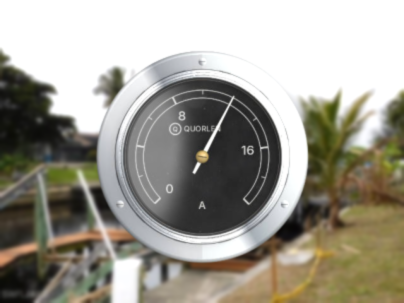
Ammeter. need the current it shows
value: 12 A
